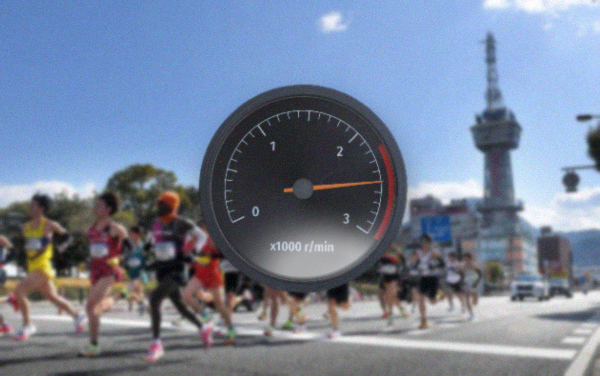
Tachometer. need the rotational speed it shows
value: 2500 rpm
